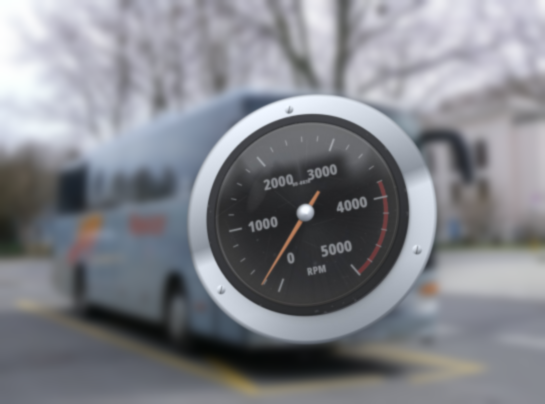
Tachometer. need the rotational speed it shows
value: 200 rpm
